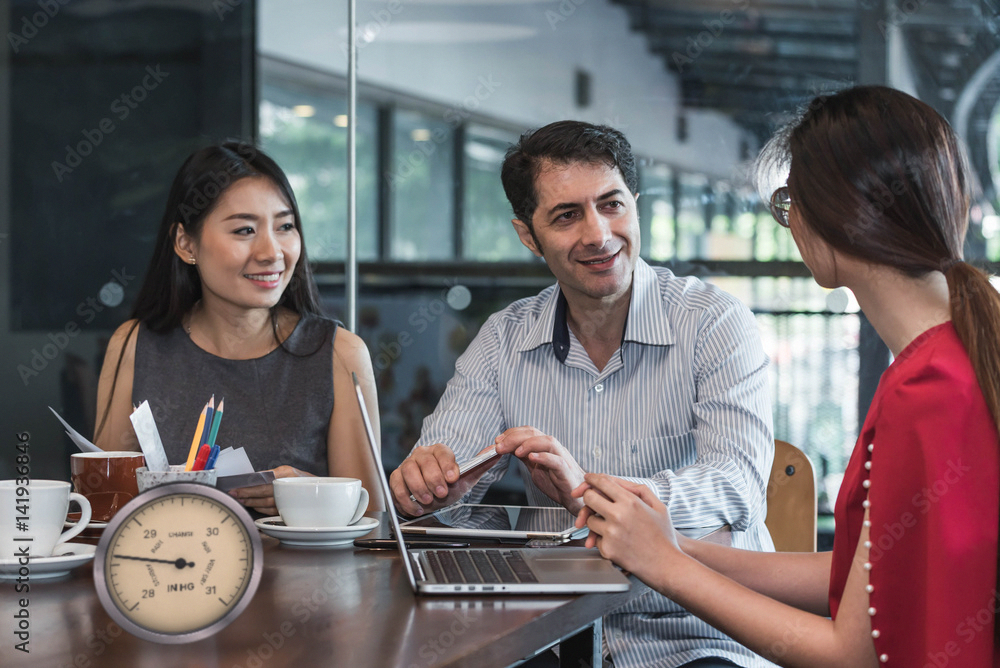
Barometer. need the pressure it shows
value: 28.6 inHg
